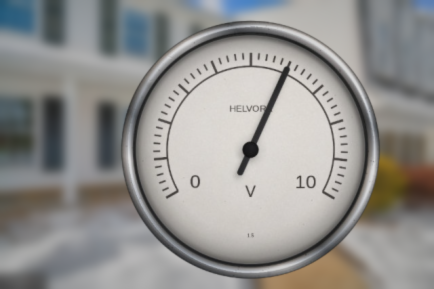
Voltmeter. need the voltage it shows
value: 6 V
